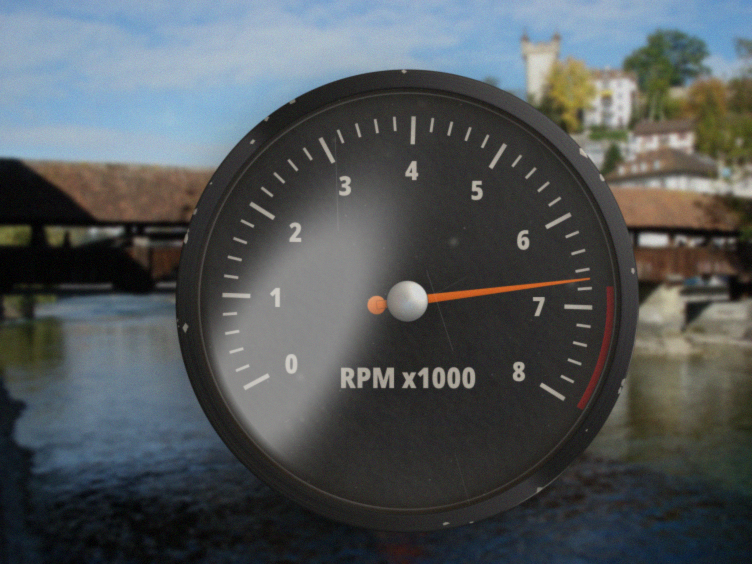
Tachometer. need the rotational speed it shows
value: 6700 rpm
